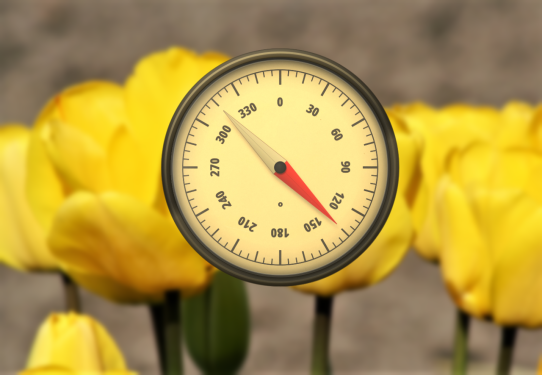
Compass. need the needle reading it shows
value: 135 °
